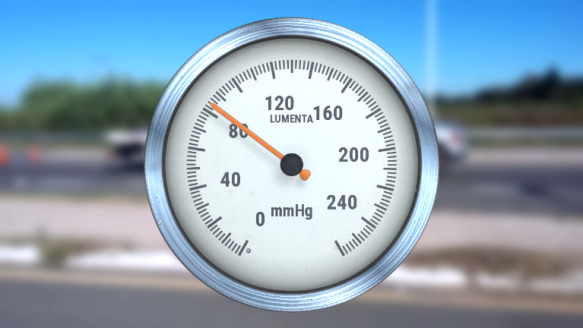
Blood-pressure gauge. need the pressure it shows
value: 84 mmHg
